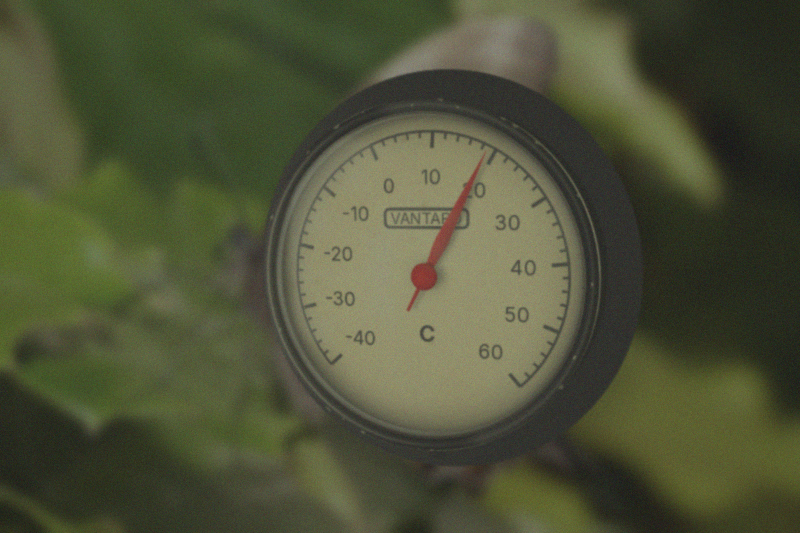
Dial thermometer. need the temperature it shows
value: 19 °C
